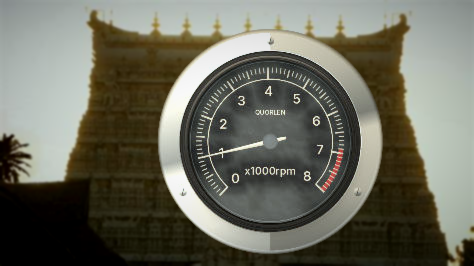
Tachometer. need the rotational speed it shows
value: 1000 rpm
